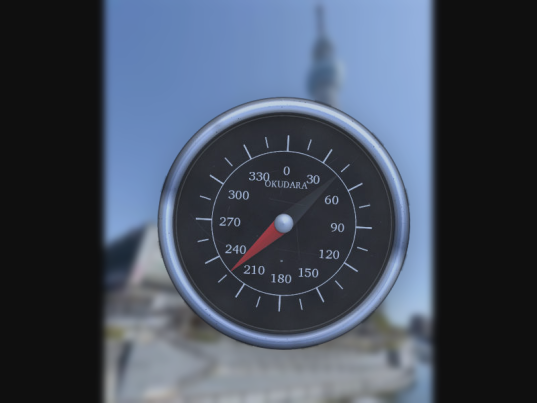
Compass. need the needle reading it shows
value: 225 °
